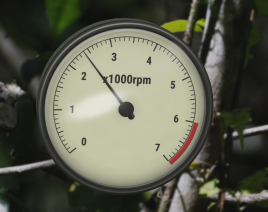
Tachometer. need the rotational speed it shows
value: 2400 rpm
